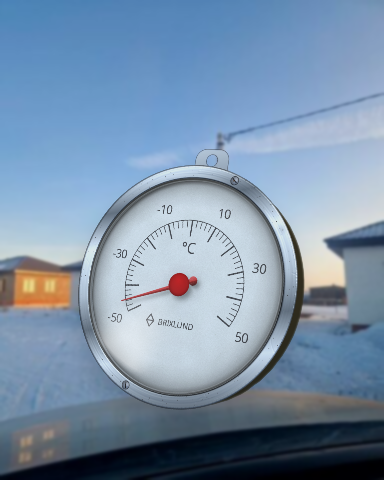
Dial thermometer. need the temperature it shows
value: -46 °C
